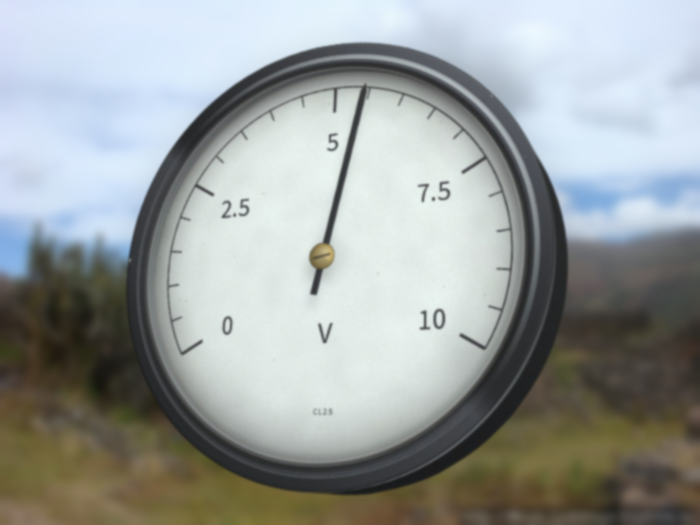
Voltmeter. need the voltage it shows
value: 5.5 V
